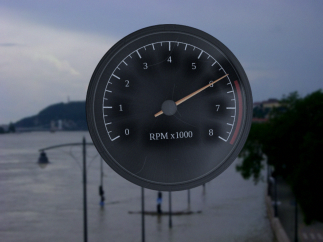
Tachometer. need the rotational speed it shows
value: 6000 rpm
